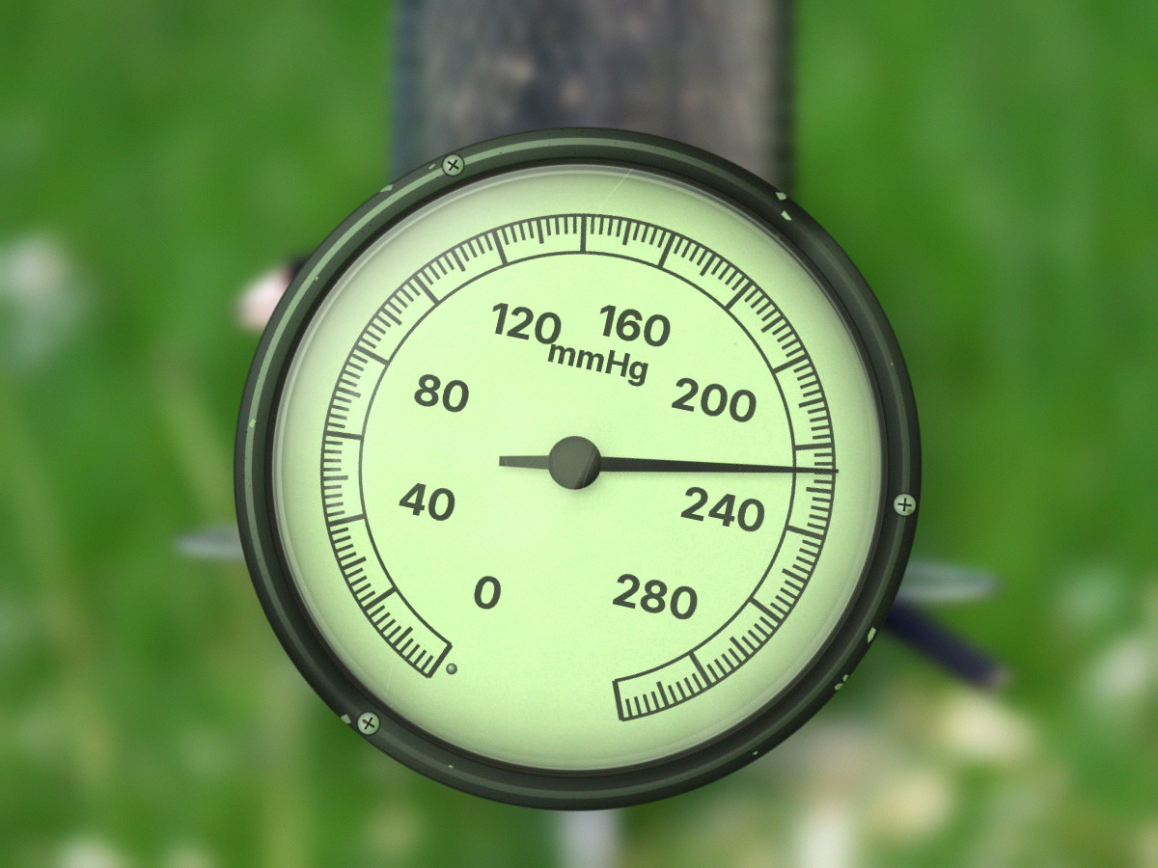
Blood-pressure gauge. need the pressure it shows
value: 226 mmHg
